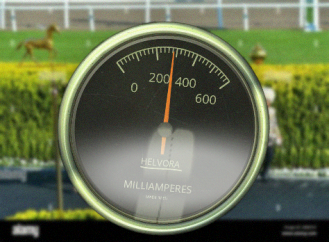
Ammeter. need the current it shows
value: 280 mA
